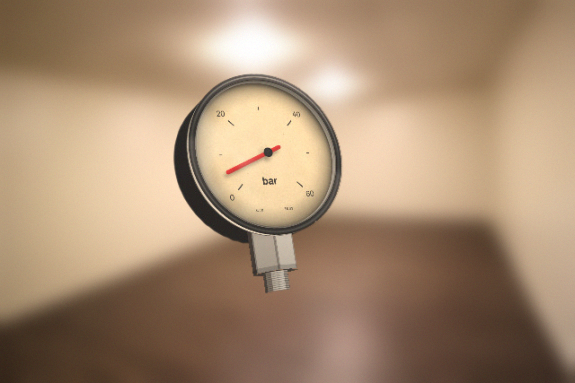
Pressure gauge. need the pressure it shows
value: 5 bar
